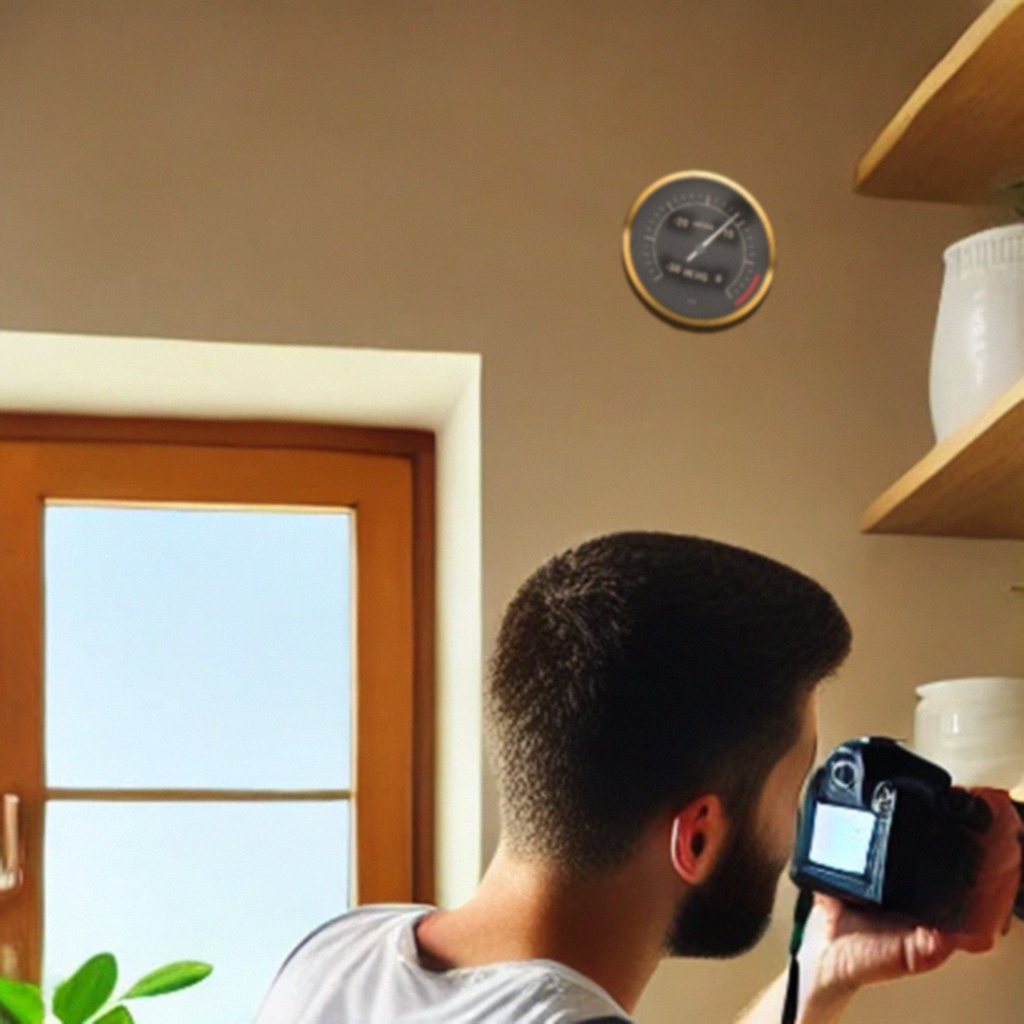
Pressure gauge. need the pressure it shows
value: -11 inHg
